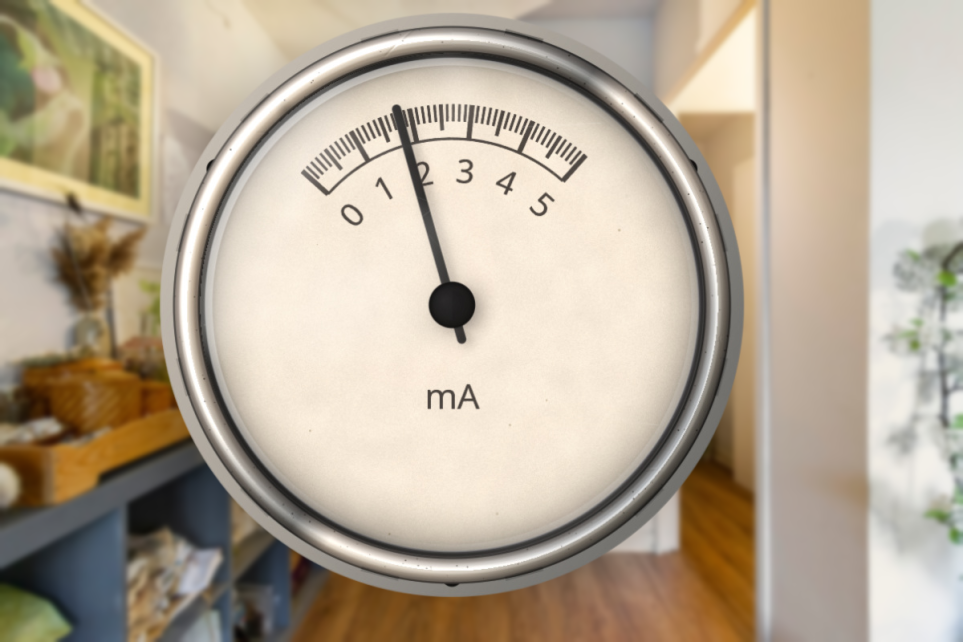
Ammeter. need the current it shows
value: 1.8 mA
